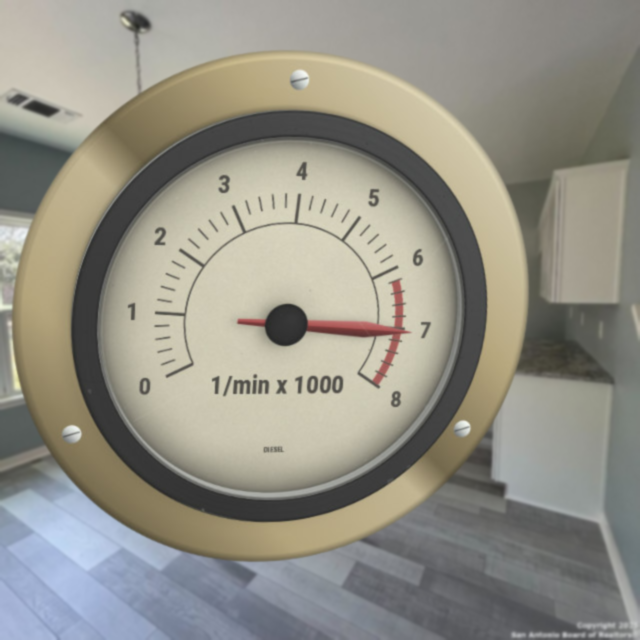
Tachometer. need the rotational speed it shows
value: 7000 rpm
